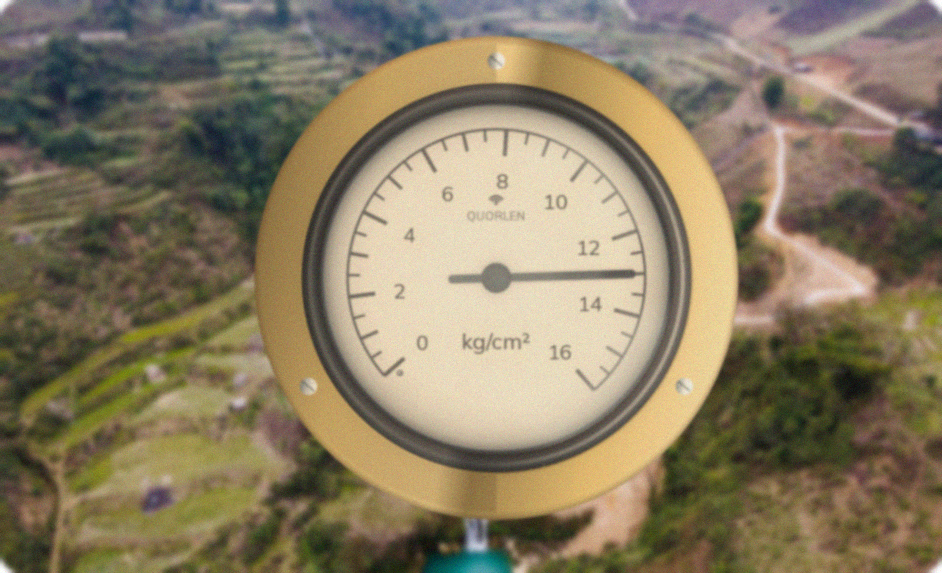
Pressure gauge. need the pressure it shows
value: 13 kg/cm²
